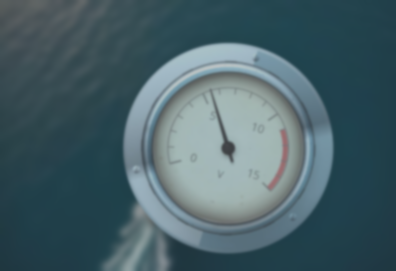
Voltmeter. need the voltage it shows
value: 5.5 V
